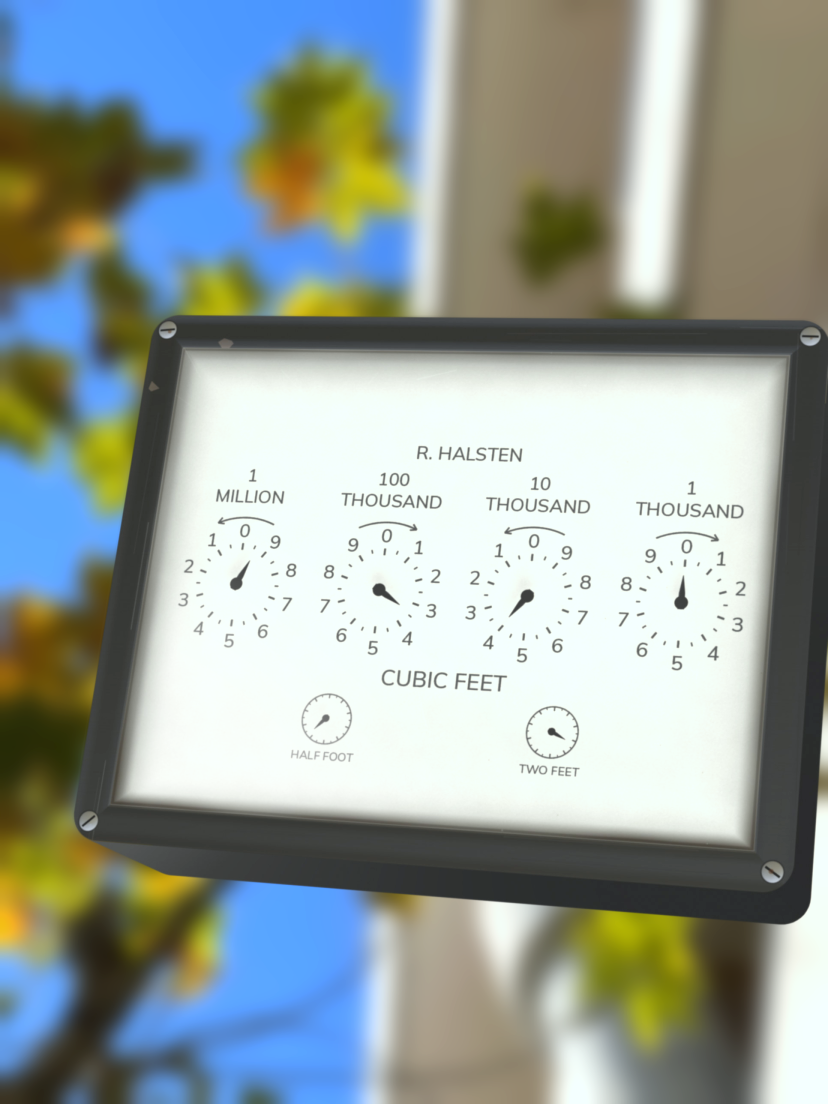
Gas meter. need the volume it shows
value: 934000 ft³
